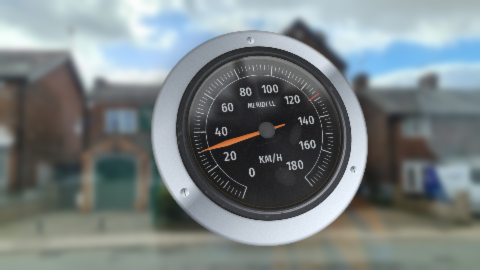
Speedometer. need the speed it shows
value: 30 km/h
